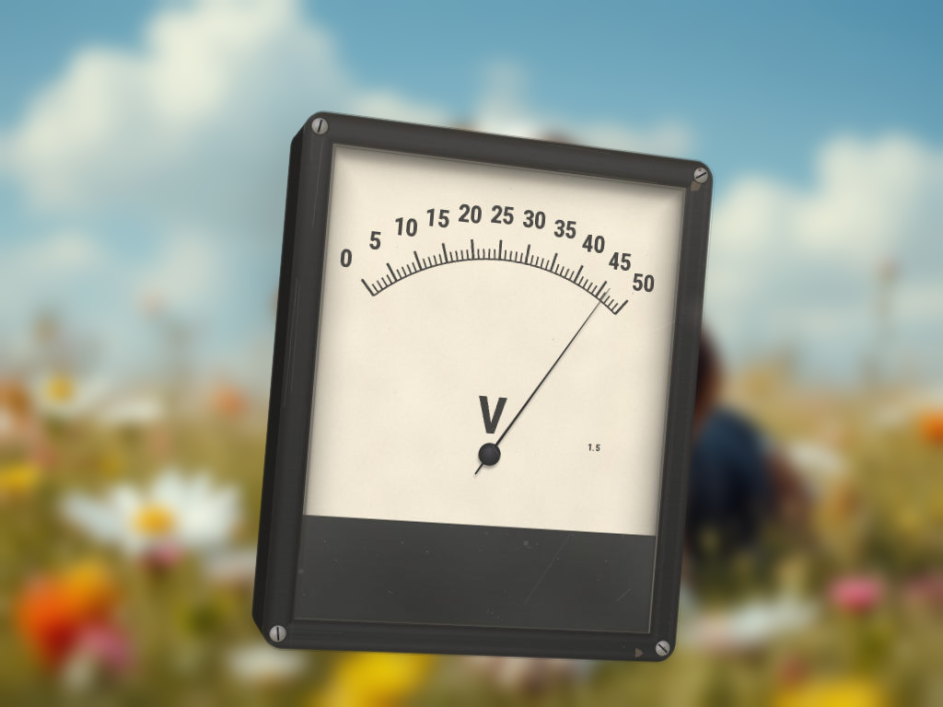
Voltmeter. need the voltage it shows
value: 46 V
